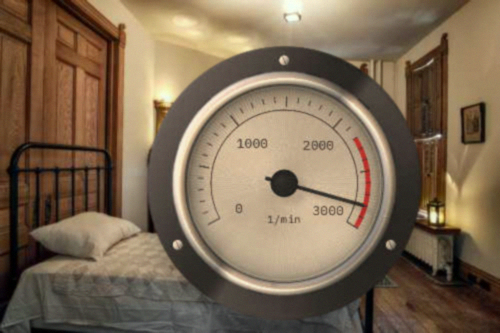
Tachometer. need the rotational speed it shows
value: 2800 rpm
